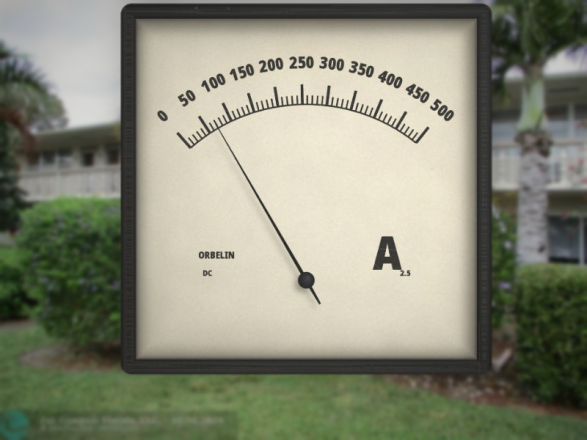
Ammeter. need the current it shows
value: 70 A
